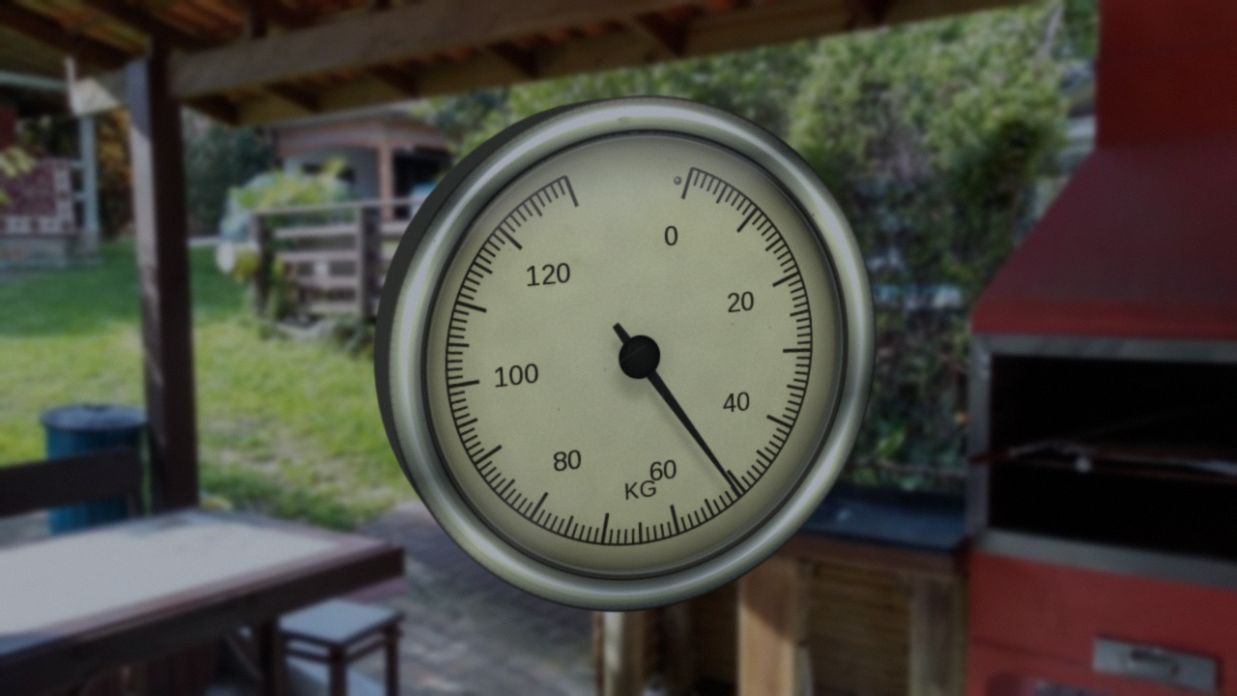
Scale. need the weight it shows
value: 51 kg
